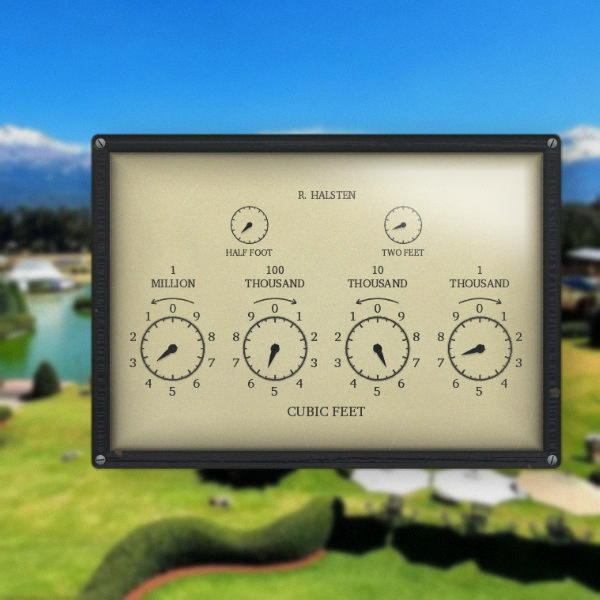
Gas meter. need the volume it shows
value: 355700 ft³
